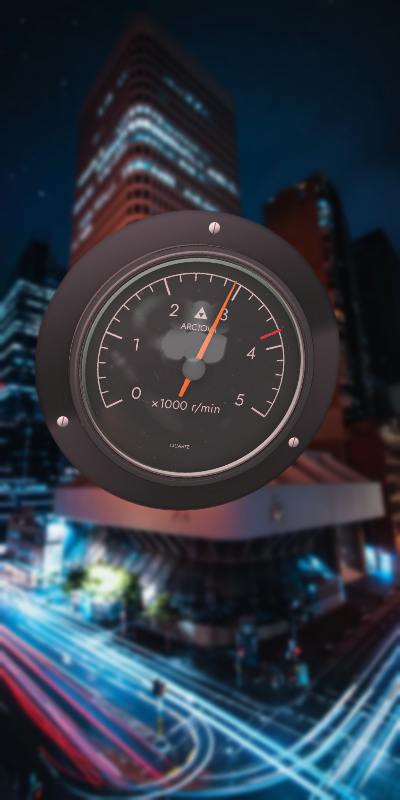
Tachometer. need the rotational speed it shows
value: 2900 rpm
